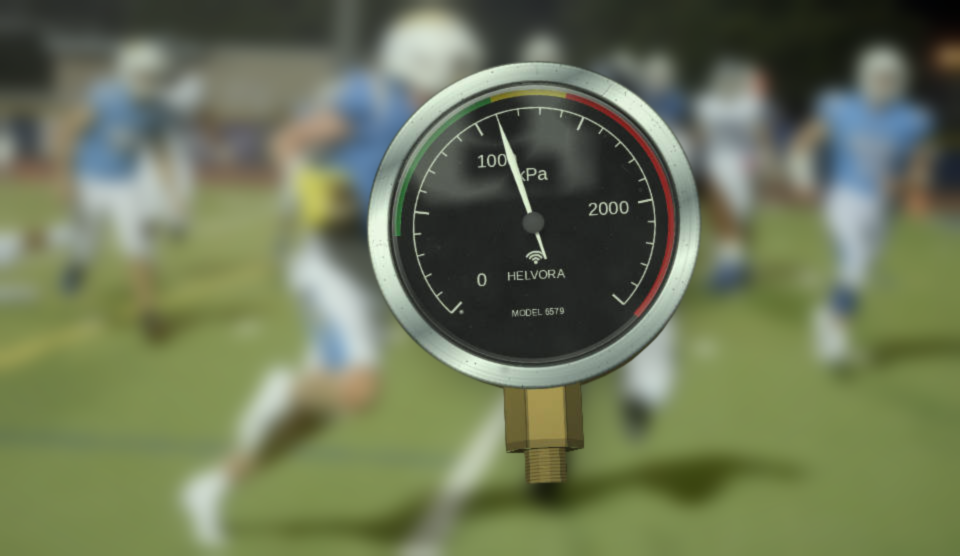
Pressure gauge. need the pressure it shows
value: 1100 kPa
